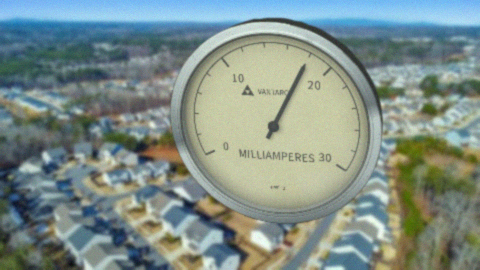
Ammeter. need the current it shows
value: 18 mA
